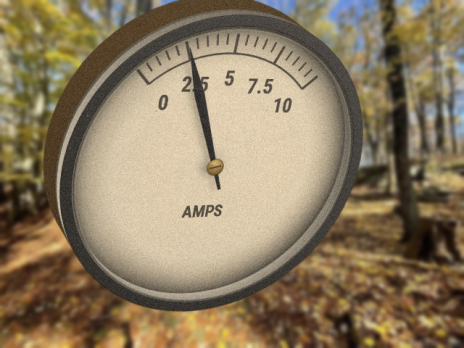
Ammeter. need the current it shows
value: 2.5 A
